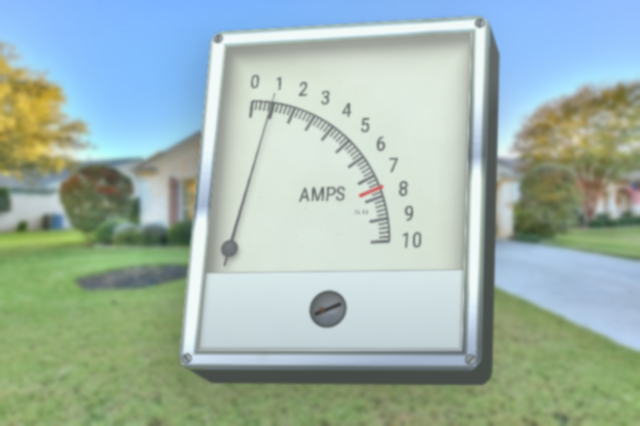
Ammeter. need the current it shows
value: 1 A
